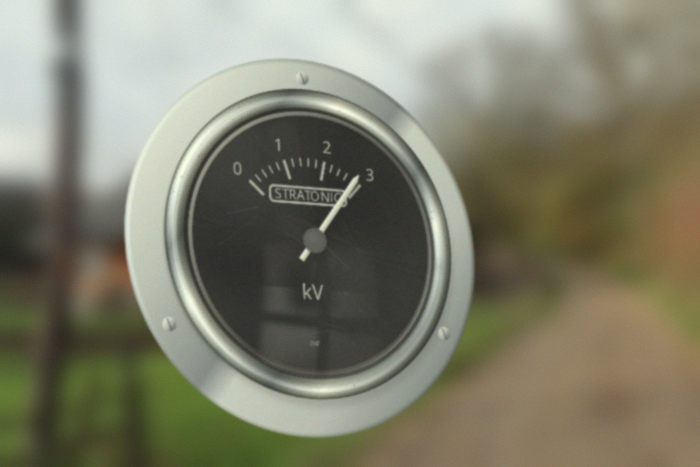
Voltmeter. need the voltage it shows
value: 2.8 kV
